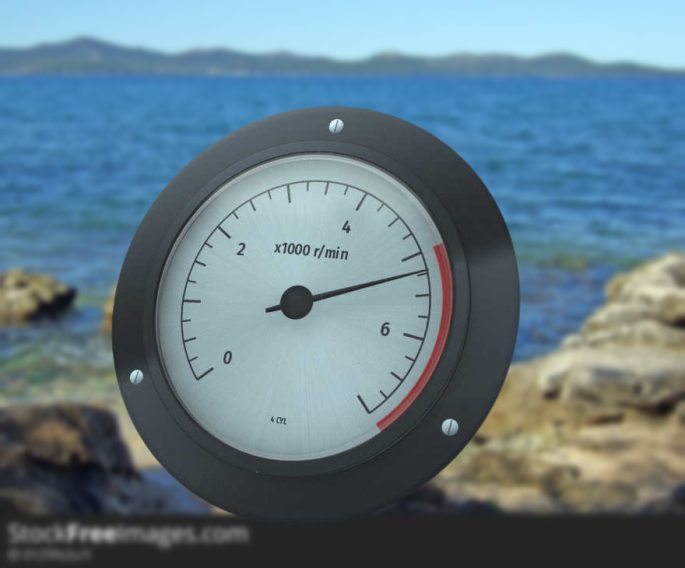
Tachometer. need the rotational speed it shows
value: 5250 rpm
